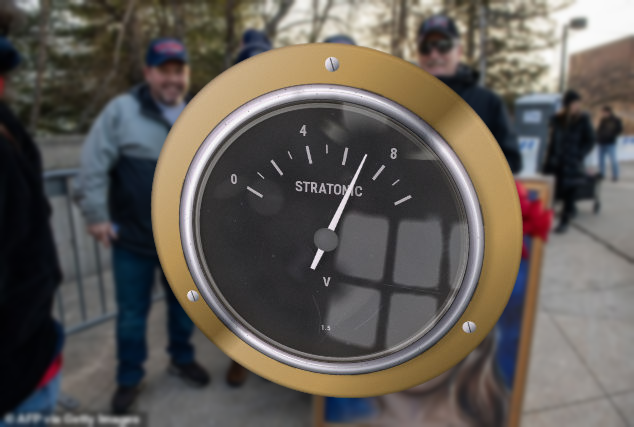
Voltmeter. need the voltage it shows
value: 7 V
